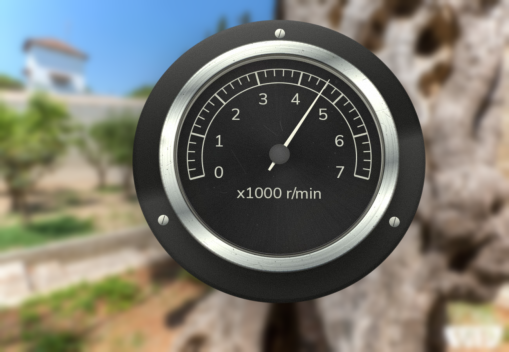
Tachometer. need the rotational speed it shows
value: 4600 rpm
